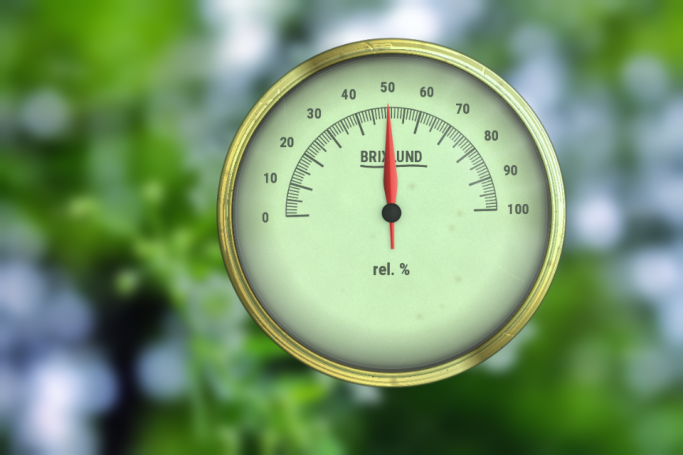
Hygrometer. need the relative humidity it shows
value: 50 %
